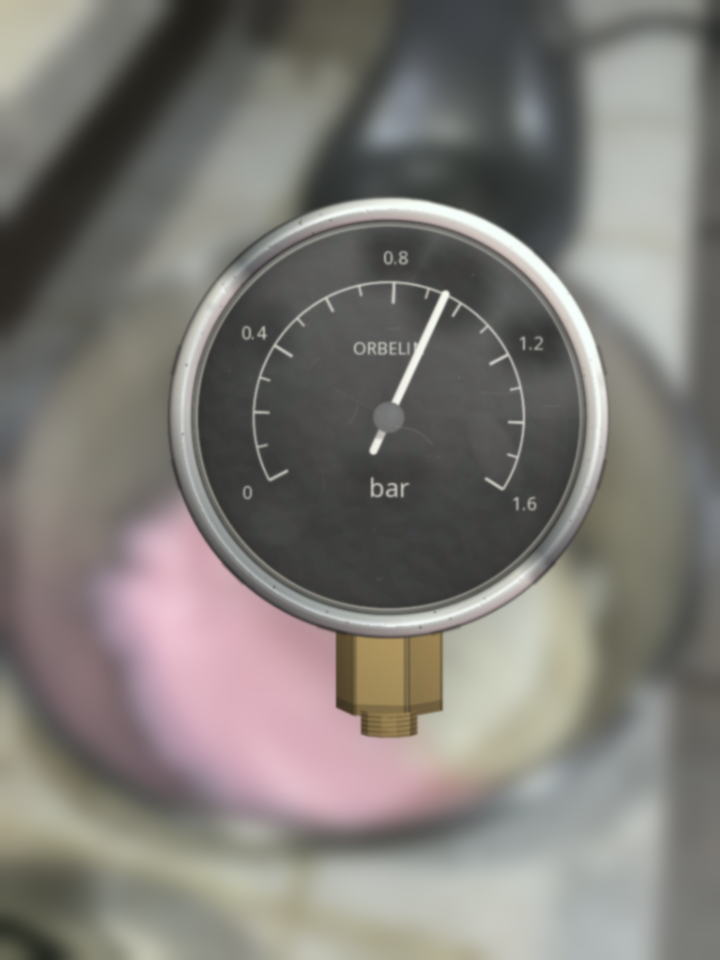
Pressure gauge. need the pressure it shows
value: 0.95 bar
